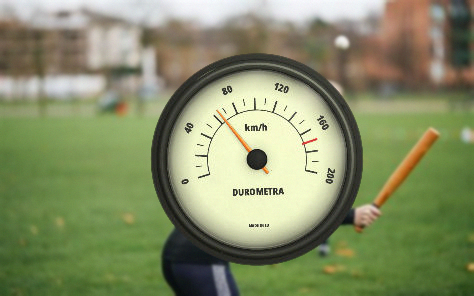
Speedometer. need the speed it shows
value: 65 km/h
